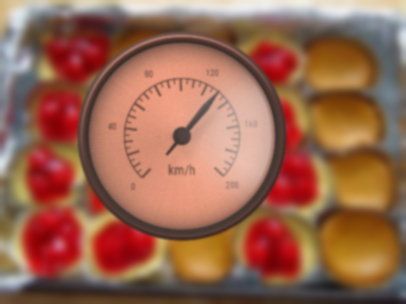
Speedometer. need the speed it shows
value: 130 km/h
